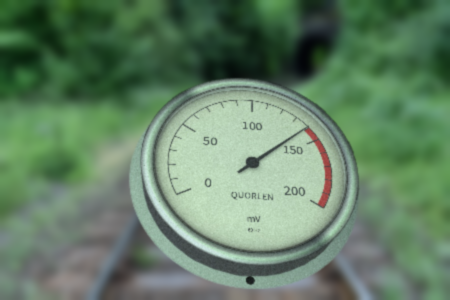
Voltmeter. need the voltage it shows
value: 140 mV
